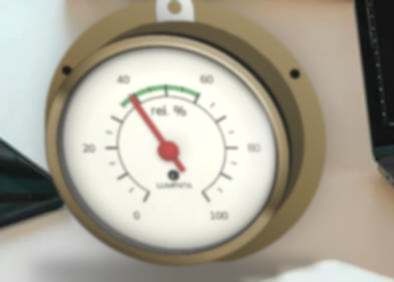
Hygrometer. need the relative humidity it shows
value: 40 %
